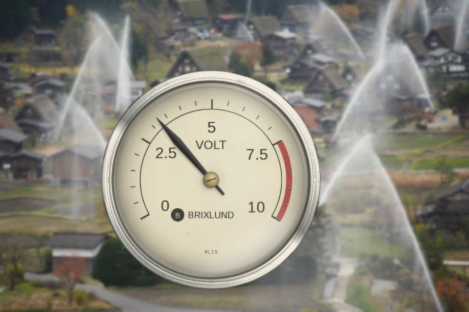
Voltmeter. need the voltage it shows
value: 3.25 V
